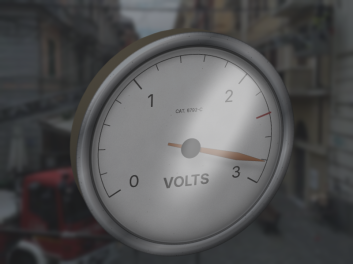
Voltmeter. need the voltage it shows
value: 2.8 V
